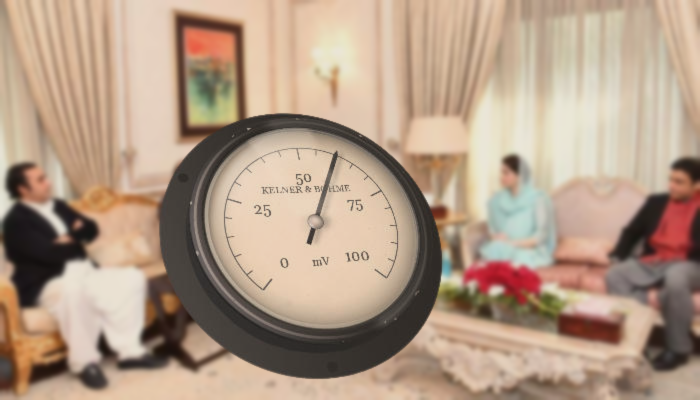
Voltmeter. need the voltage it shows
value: 60 mV
